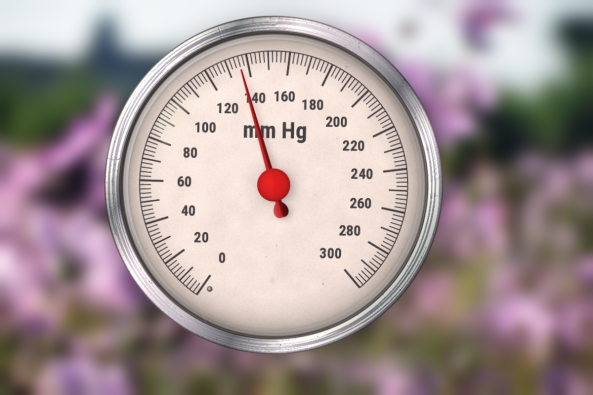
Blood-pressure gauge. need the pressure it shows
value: 136 mmHg
